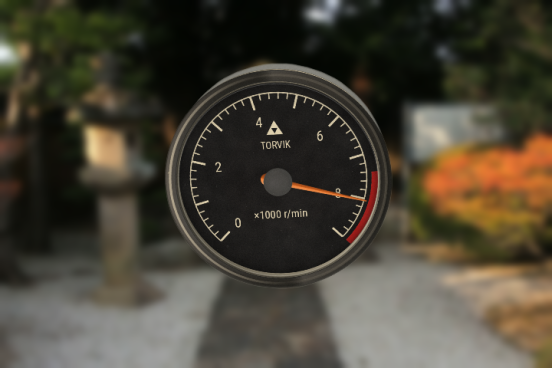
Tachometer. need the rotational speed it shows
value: 8000 rpm
